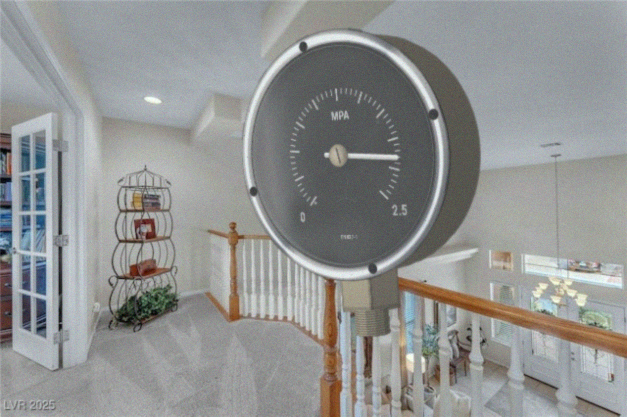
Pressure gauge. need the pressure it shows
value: 2.15 MPa
